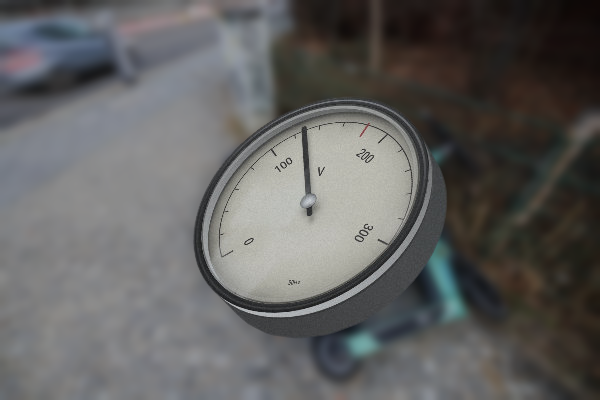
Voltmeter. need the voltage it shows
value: 130 V
